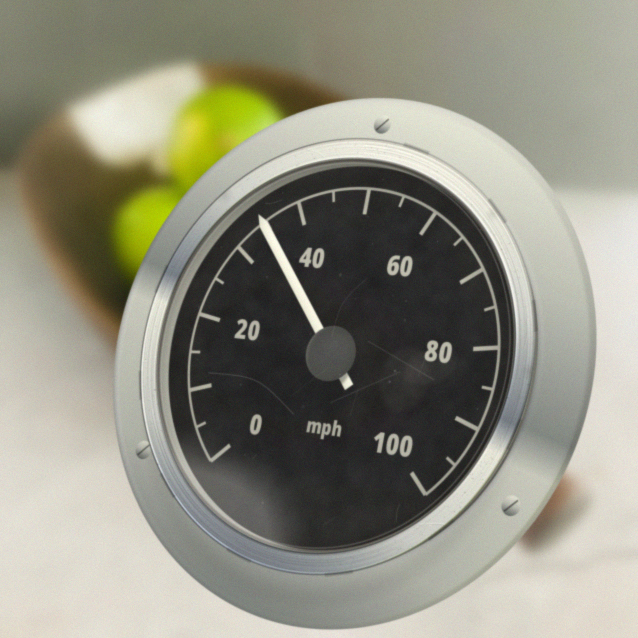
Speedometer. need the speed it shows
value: 35 mph
